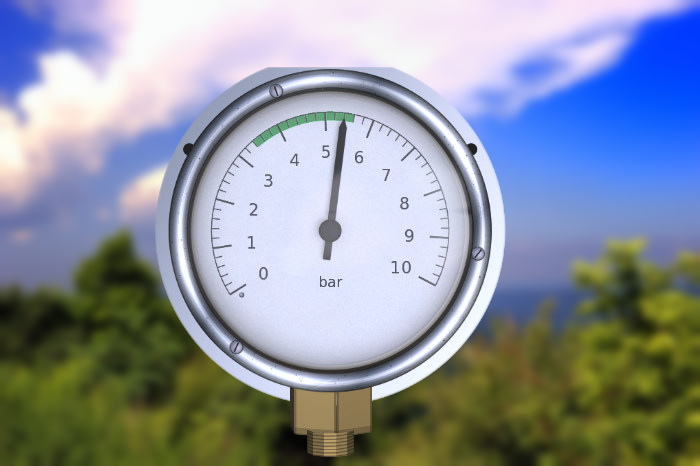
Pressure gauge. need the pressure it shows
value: 5.4 bar
